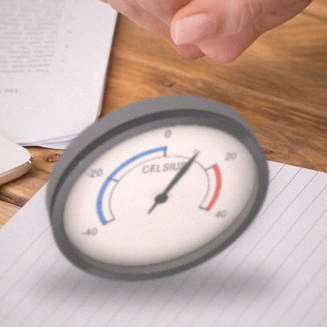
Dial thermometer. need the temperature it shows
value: 10 °C
